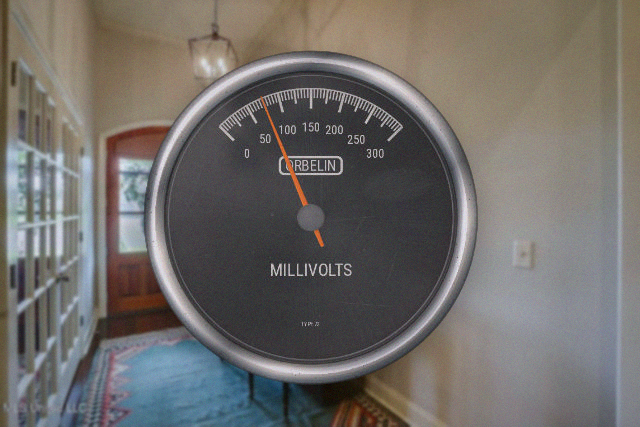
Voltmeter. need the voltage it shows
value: 75 mV
